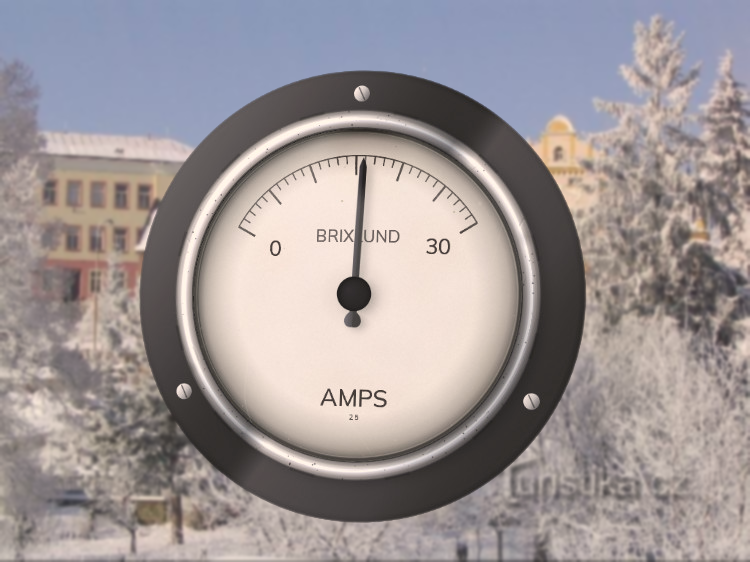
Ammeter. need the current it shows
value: 16 A
